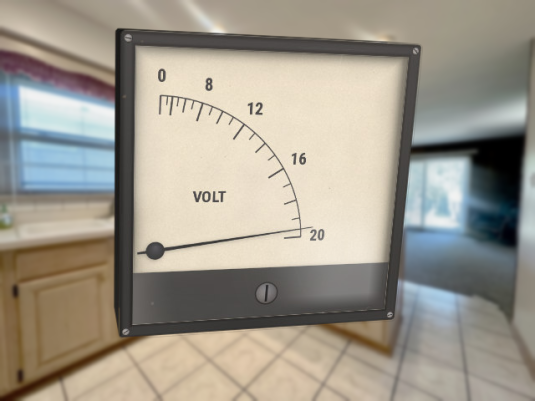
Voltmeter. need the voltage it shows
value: 19.5 V
